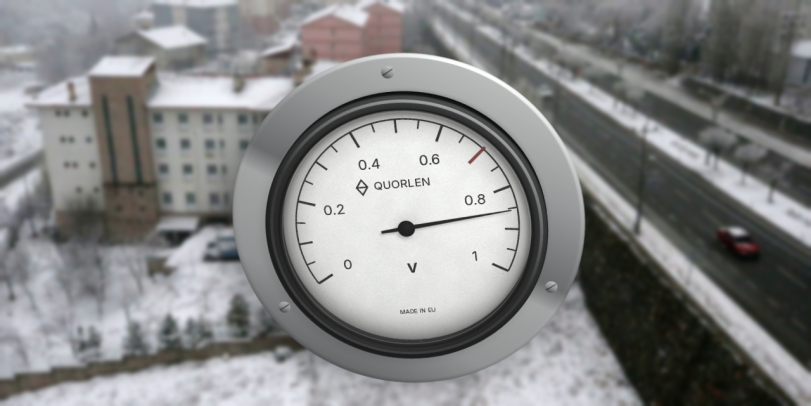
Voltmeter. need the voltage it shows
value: 0.85 V
